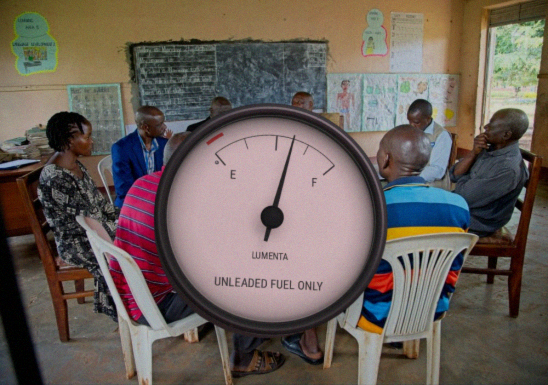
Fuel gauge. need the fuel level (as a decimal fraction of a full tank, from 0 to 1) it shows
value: 0.625
